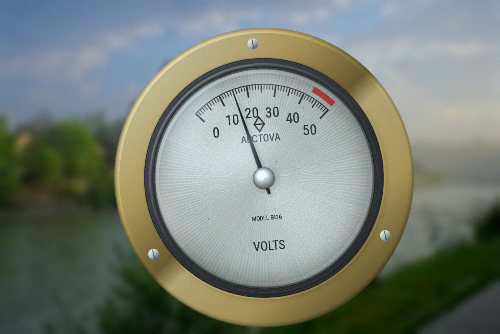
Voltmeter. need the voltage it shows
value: 15 V
